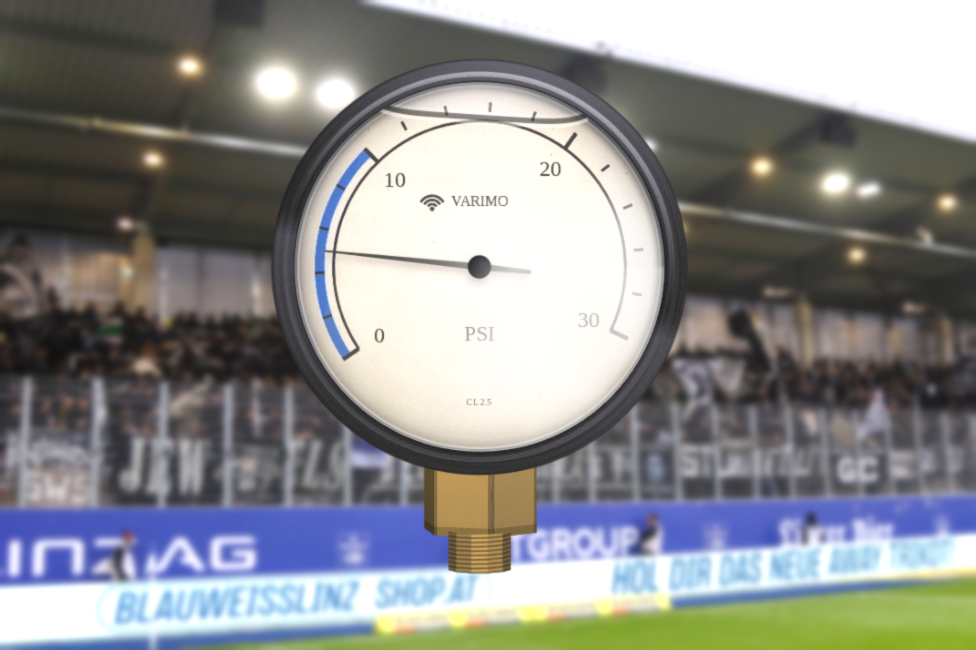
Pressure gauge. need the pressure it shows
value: 5 psi
